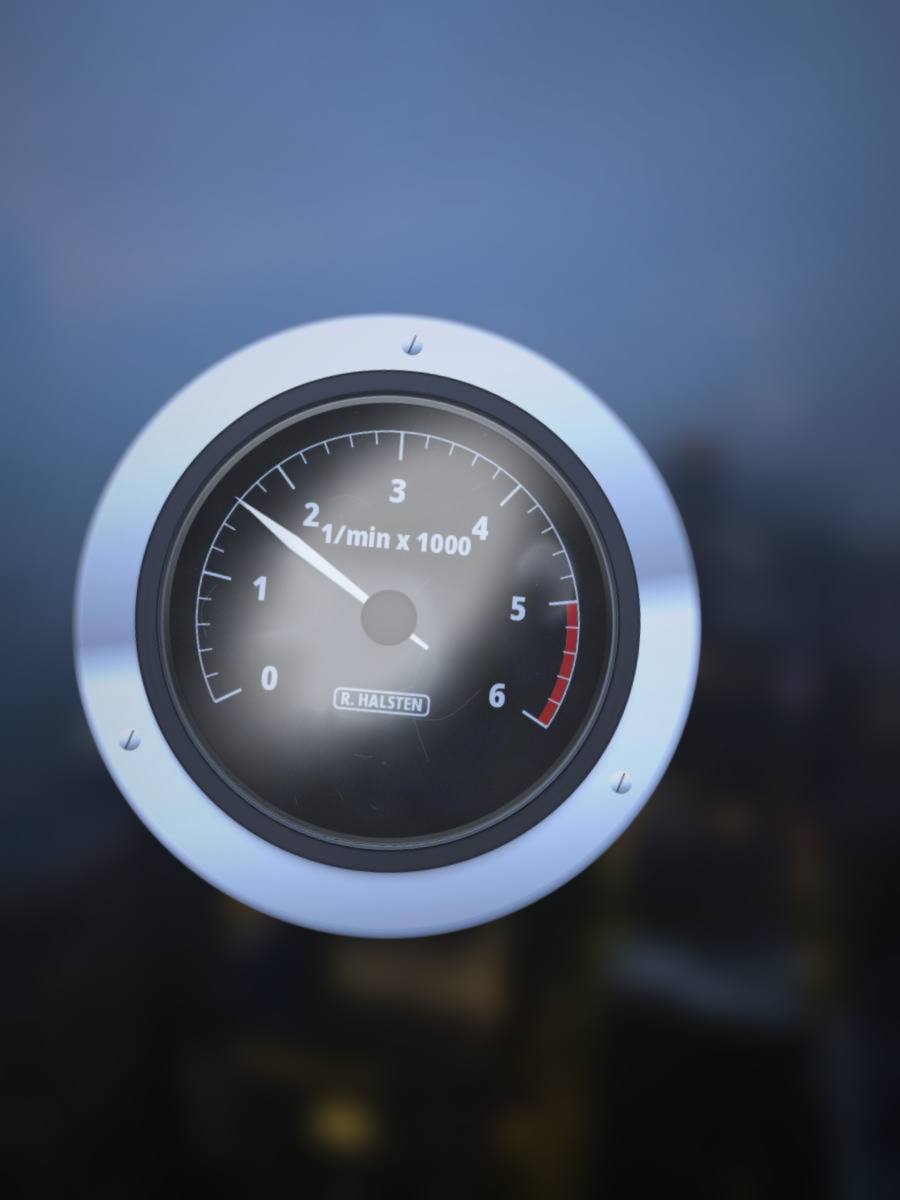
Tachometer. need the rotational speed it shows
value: 1600 rpm
